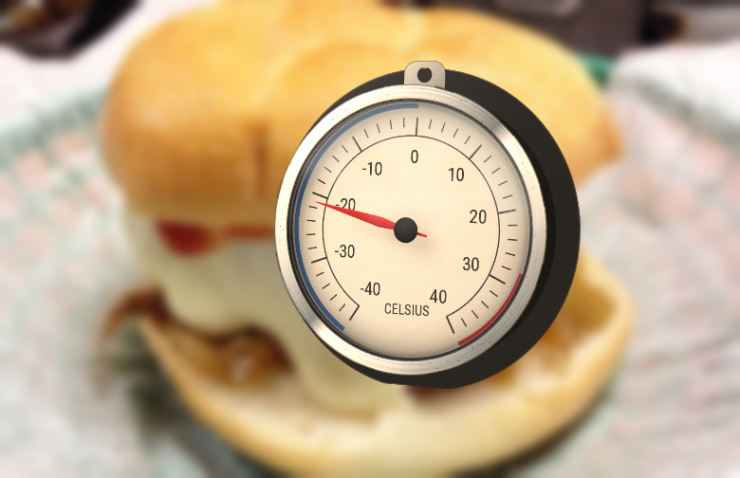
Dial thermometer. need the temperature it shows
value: -21 °C
